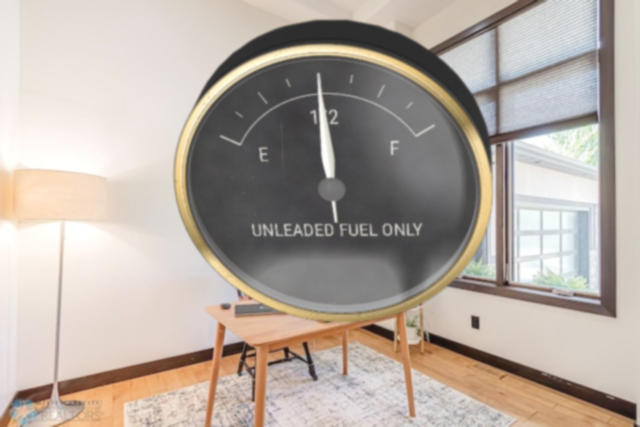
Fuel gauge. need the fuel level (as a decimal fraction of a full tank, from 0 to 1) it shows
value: 0.5
